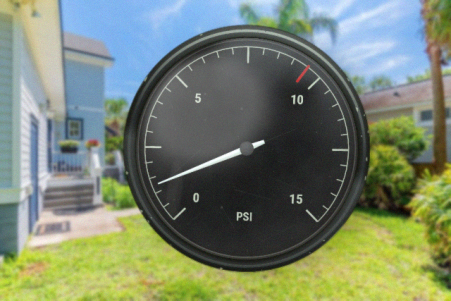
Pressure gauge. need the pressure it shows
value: 1.25 psi
